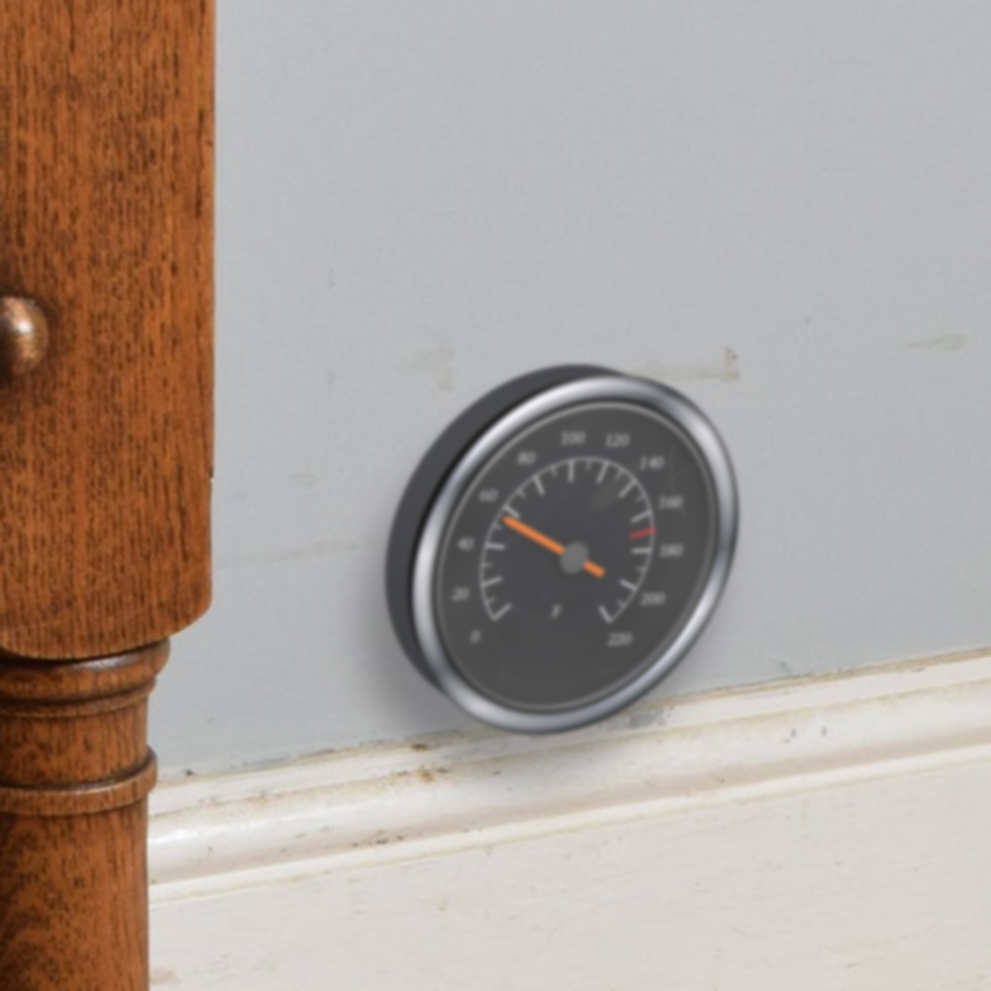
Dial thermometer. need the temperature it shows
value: 55 °F
